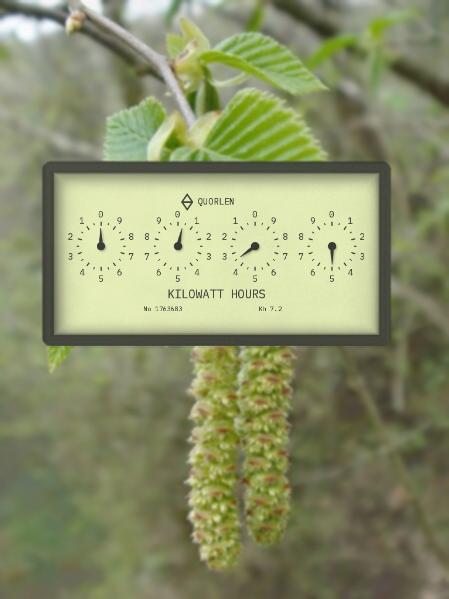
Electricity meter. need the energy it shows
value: 35 kWh
